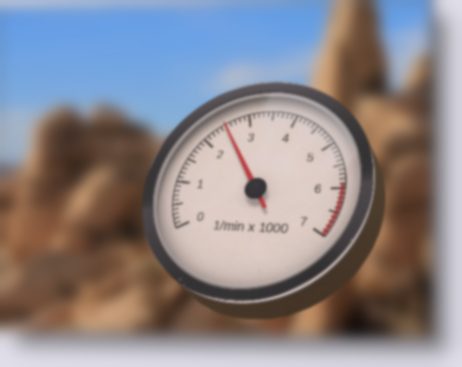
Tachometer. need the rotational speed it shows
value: 2500 rpm
